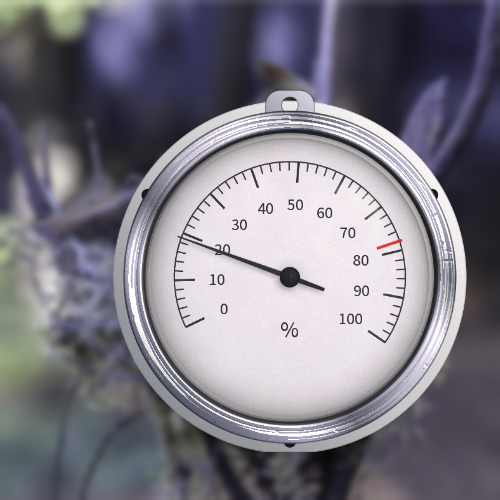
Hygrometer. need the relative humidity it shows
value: 19 %
